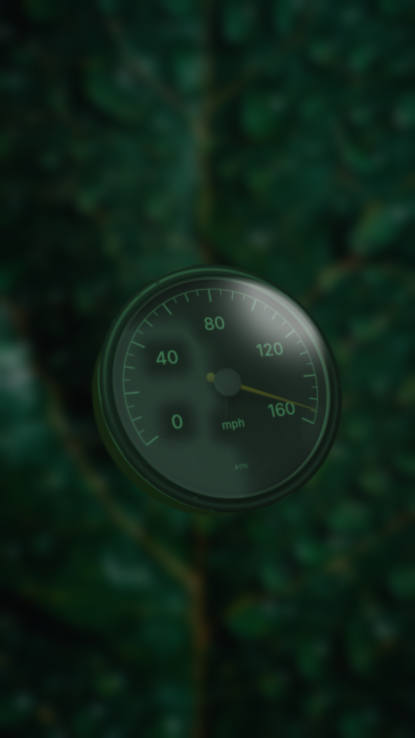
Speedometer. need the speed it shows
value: 155 mph
